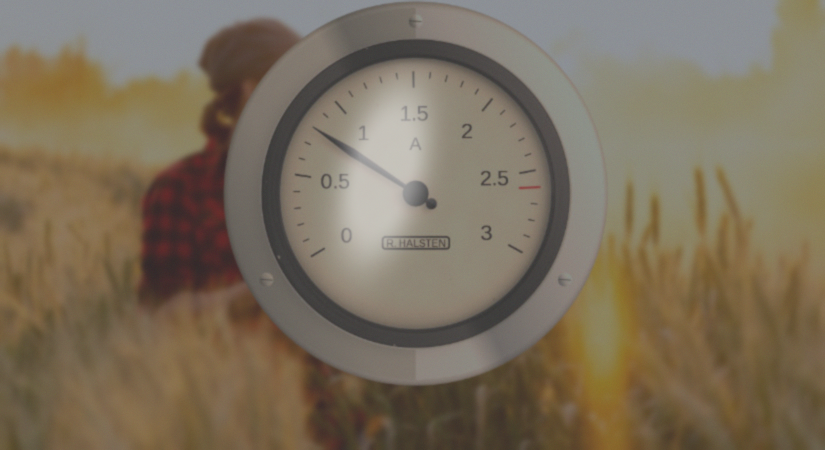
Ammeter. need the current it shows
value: 0.8 A
